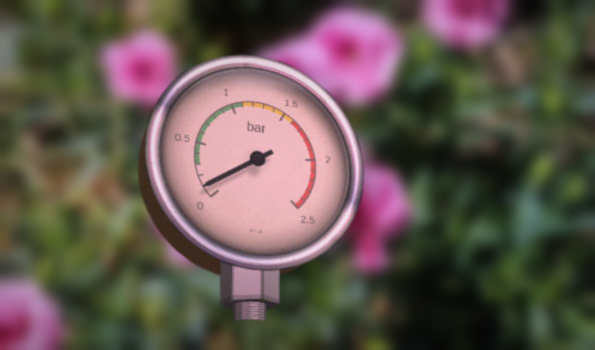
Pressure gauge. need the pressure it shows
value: 0.1 bar
